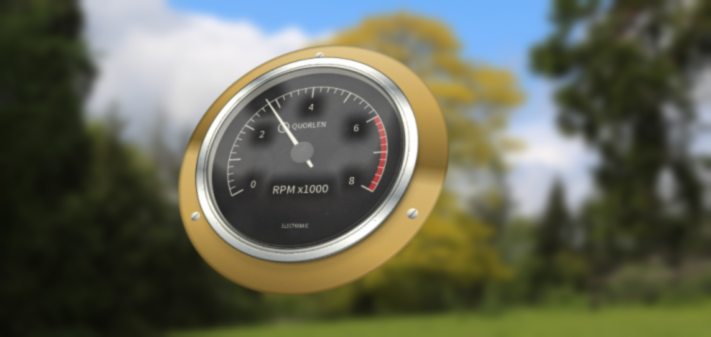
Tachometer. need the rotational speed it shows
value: 2800 rpm
